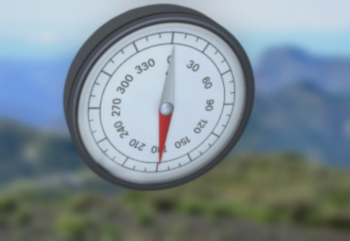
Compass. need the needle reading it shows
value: 180 °
